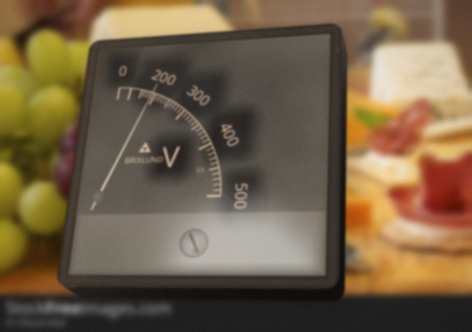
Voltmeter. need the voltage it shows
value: 200 V
